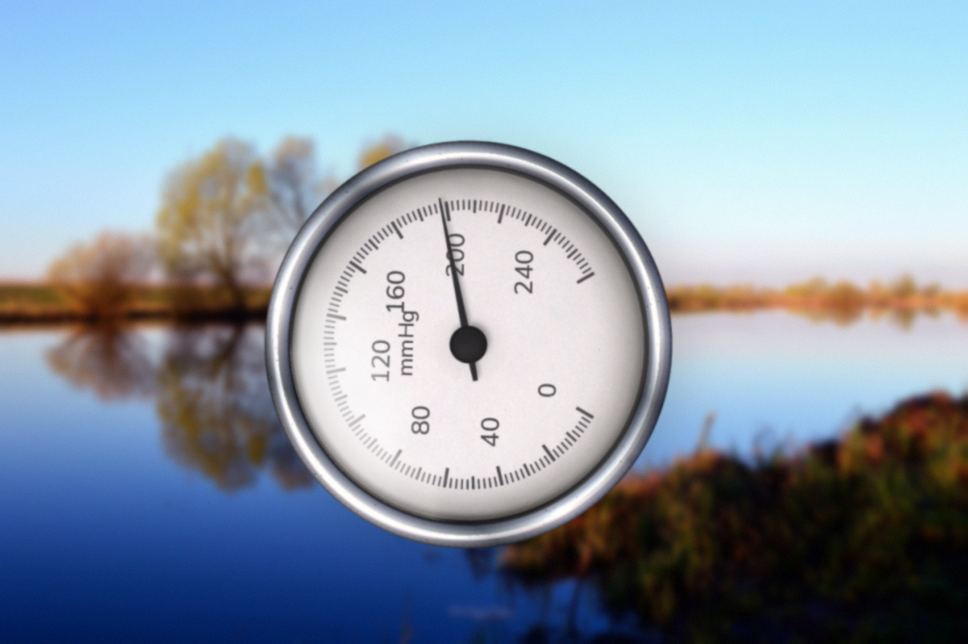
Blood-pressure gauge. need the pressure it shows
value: 198 mmHg
